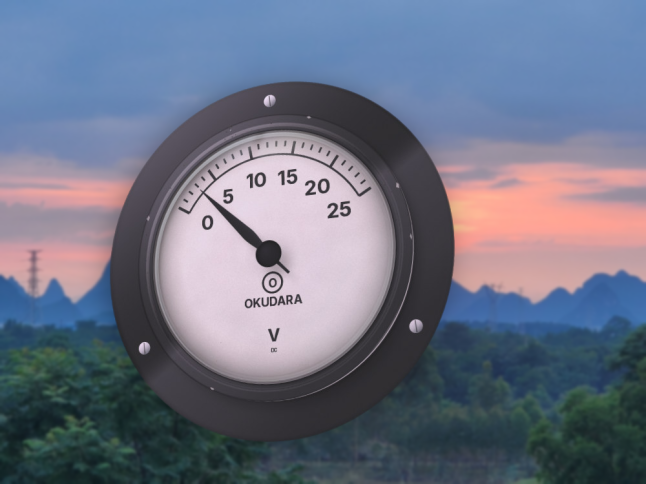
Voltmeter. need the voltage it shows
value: 3 V
